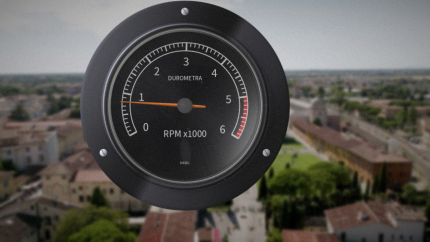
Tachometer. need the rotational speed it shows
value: 800 rpm
